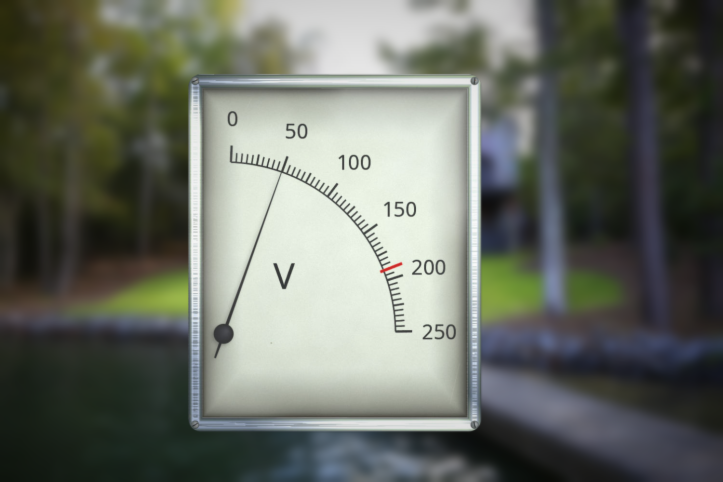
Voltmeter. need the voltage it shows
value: 50 V
